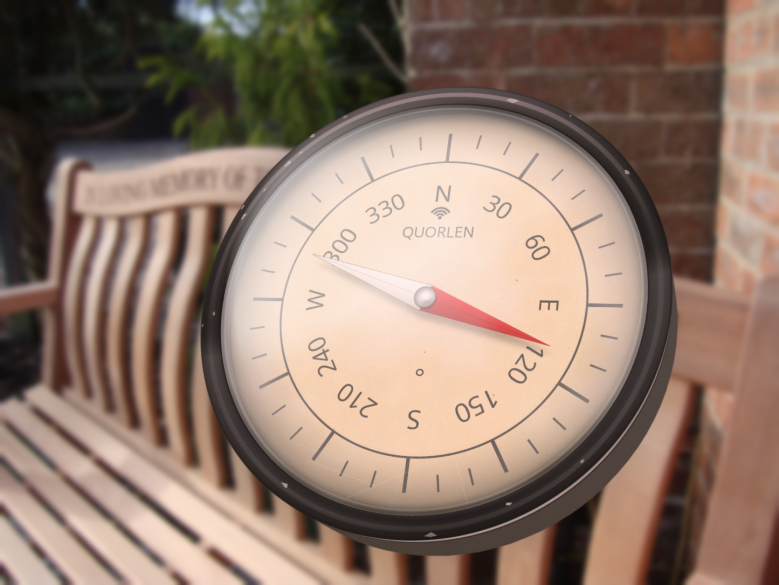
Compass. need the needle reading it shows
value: 110 °
